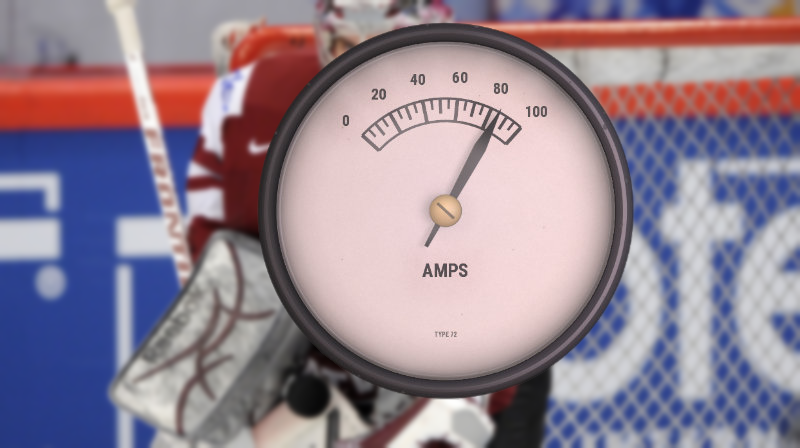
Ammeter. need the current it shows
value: 85 A
